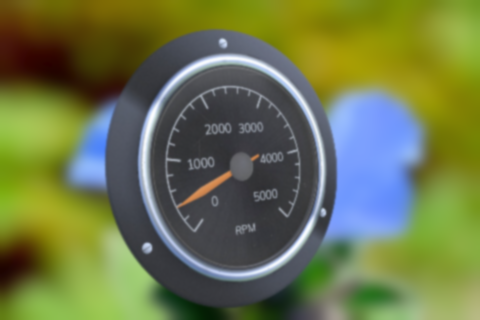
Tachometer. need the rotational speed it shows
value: 400 rpm
